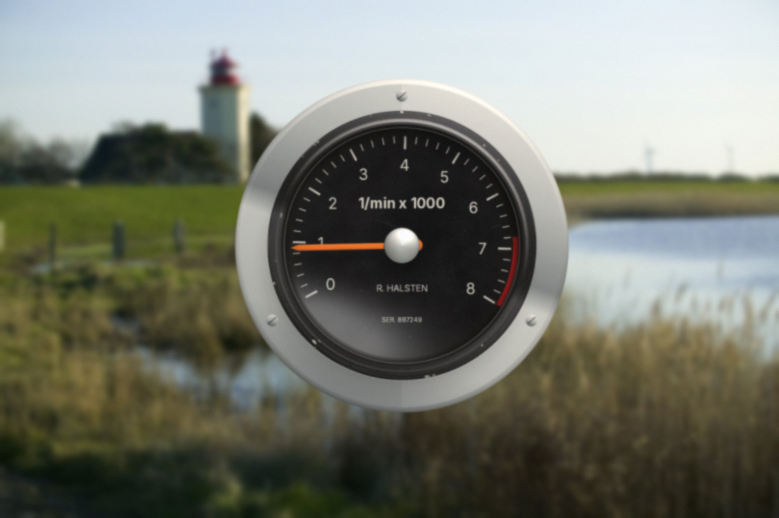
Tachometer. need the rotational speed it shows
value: 900 rpm
